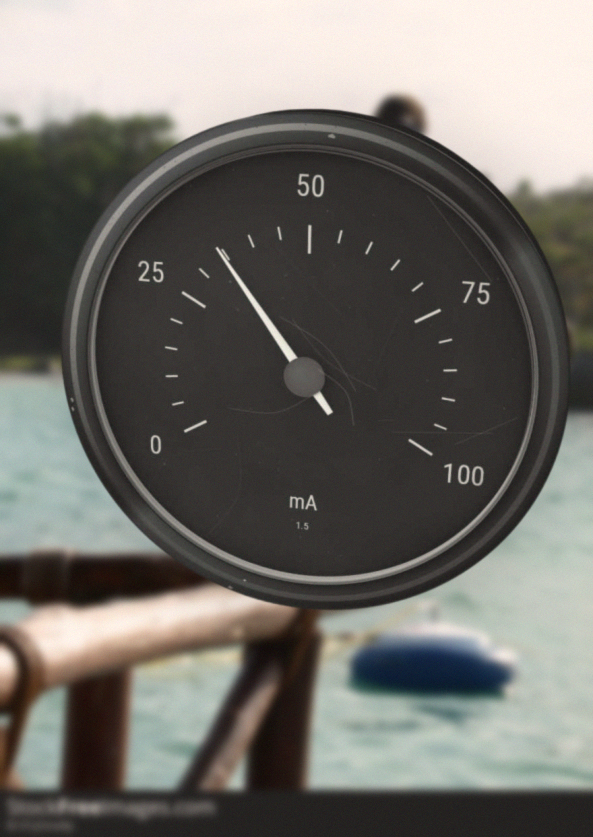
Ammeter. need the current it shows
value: 35 mA
